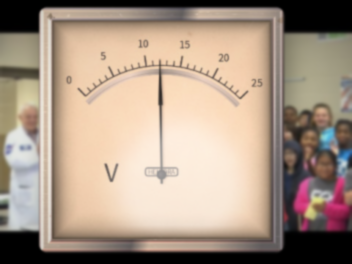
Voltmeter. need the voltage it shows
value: 12 V
